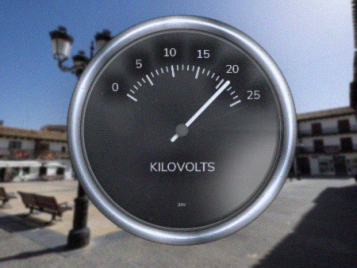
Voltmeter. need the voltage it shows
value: 21 kV
